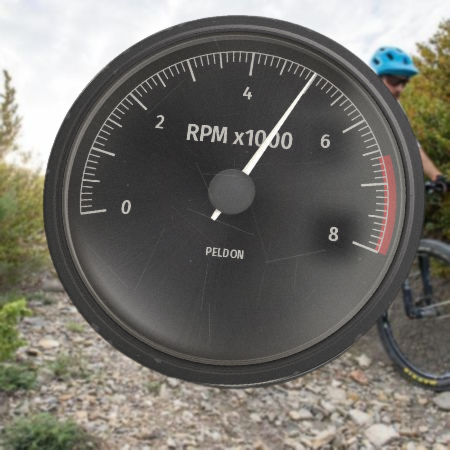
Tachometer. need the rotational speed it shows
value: 5000 rpm
